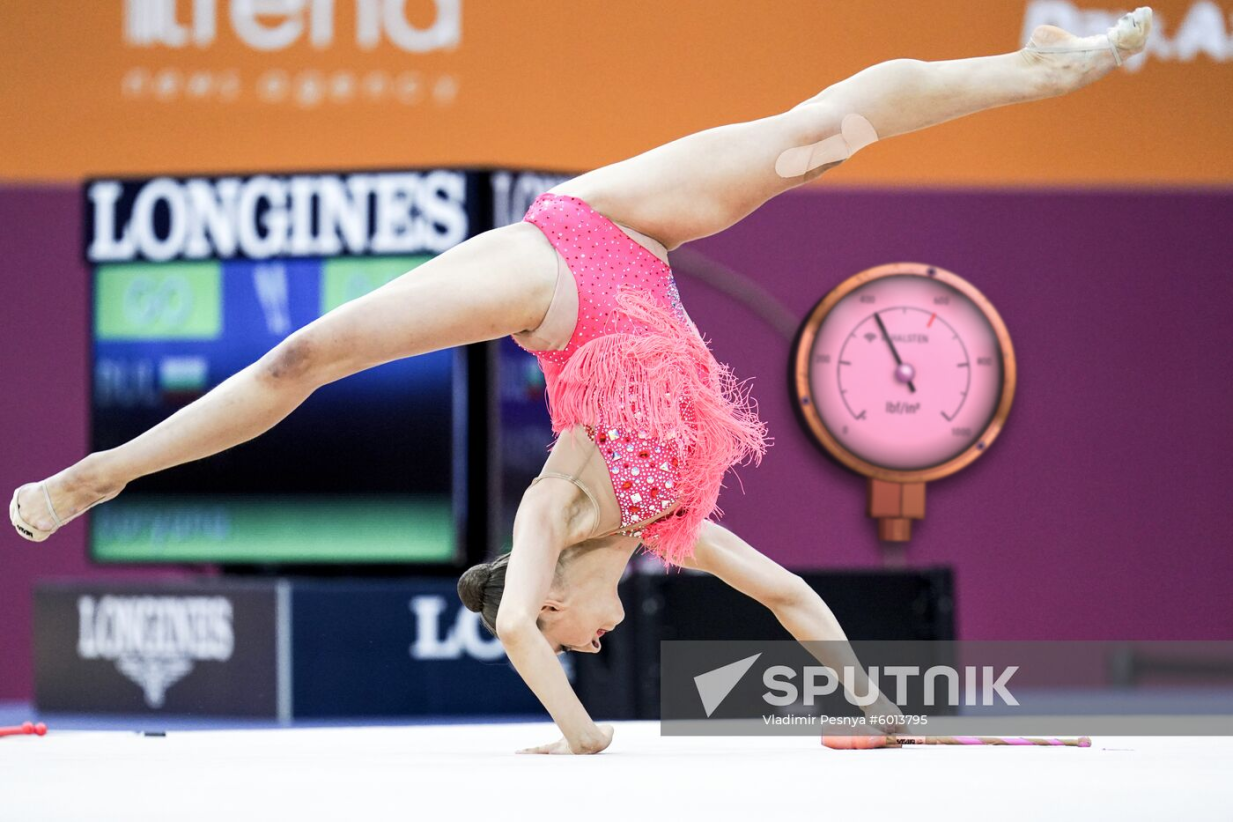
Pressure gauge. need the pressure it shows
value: 400 psi
